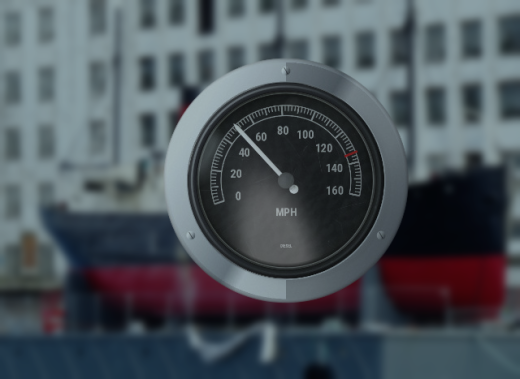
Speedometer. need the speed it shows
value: 50 mph
